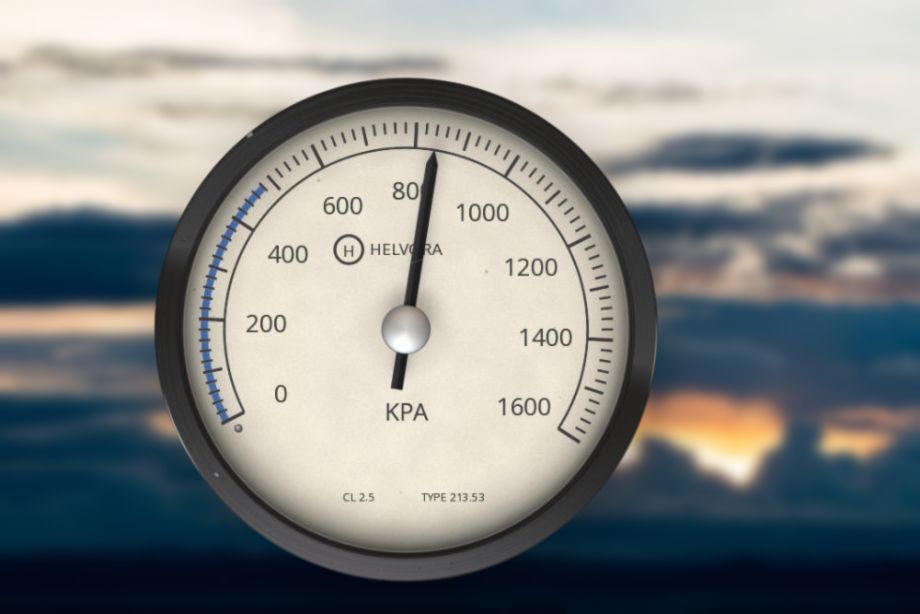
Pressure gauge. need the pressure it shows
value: 840 kPa
